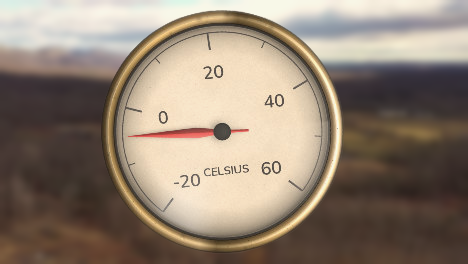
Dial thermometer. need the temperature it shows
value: -5 °C
